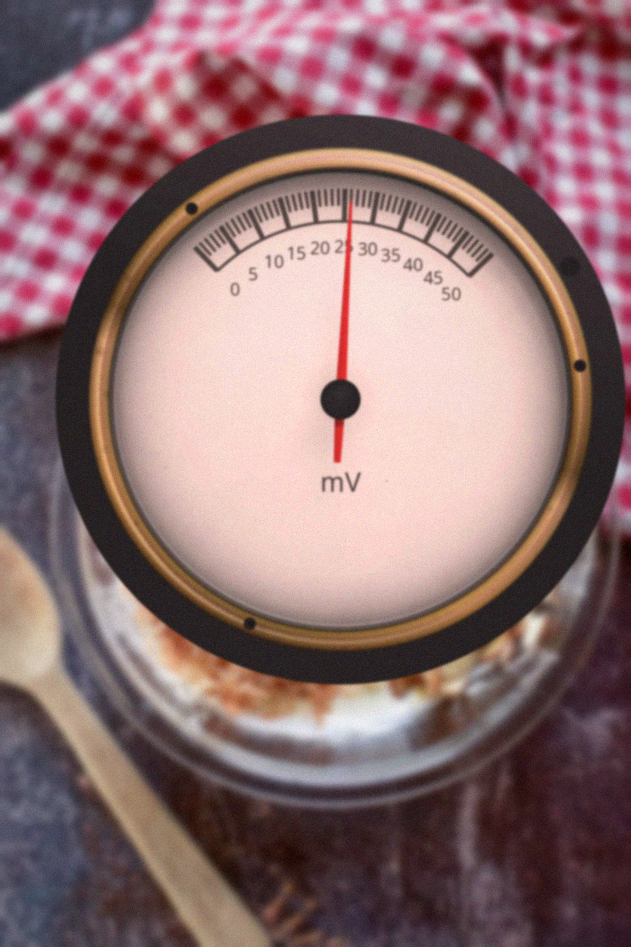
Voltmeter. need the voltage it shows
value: 26 mV
